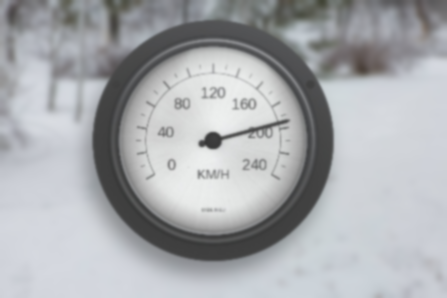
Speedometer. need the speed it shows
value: 195 km/h
